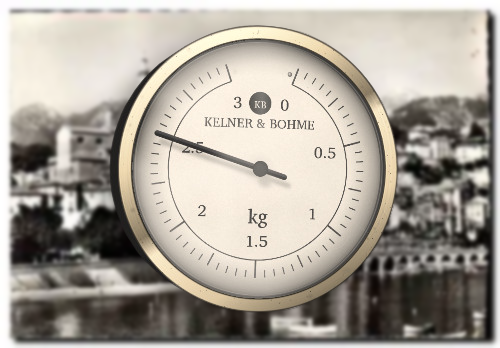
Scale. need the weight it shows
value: 2.5 kg
